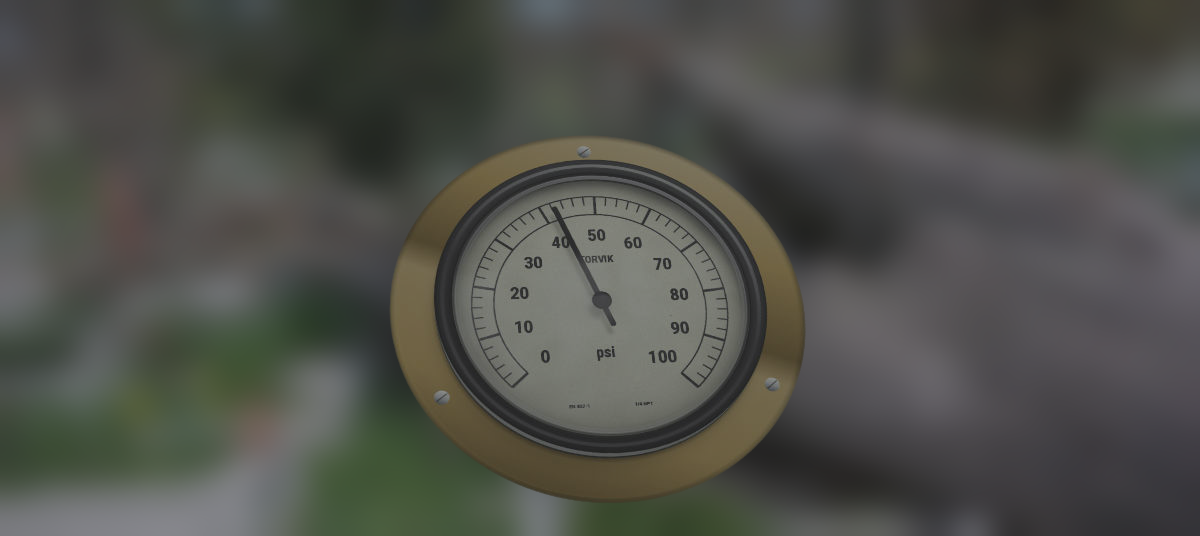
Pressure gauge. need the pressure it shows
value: 42 psi
